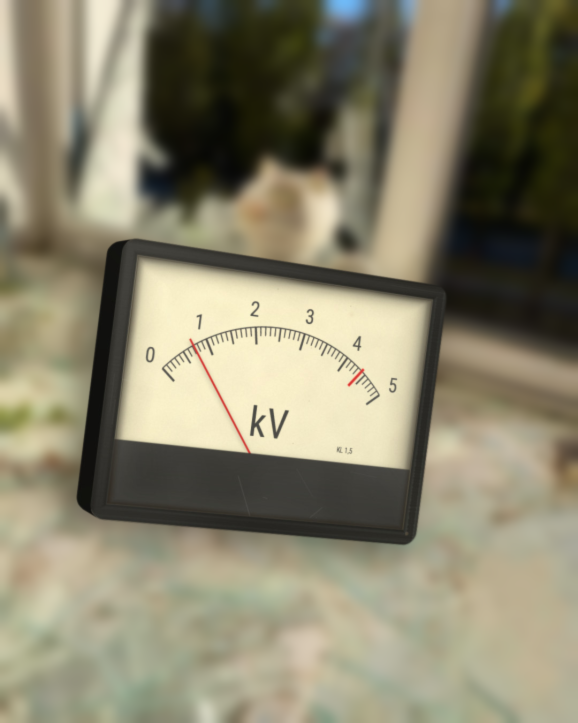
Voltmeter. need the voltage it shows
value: 0.7 kV
